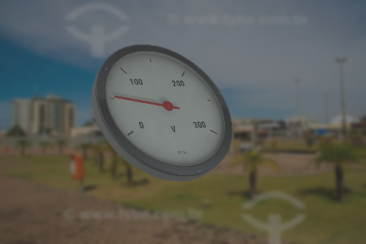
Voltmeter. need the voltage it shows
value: 50 V
